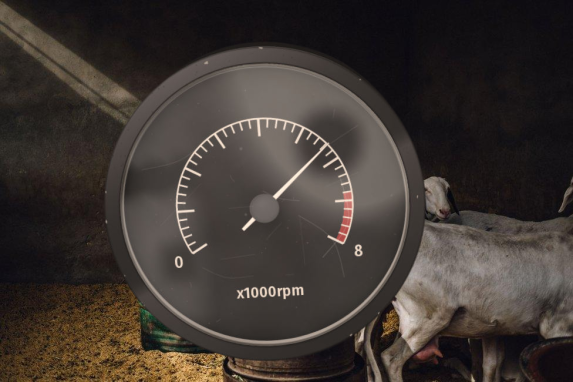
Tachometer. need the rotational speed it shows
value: 5600 rpm
